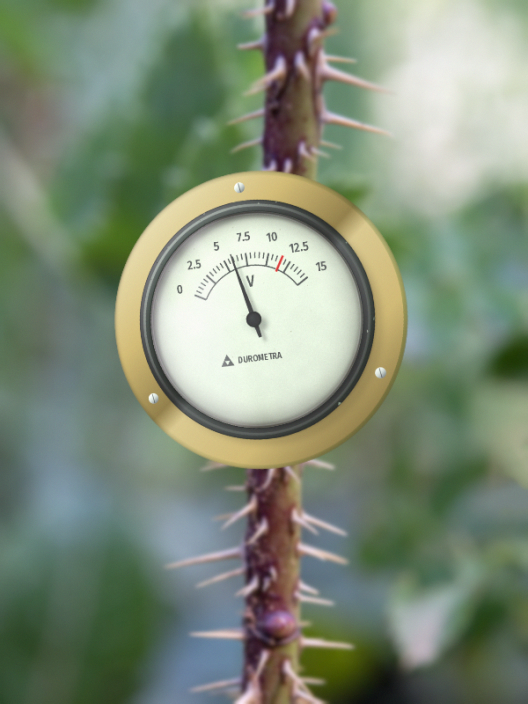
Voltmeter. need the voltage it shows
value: 6 V
